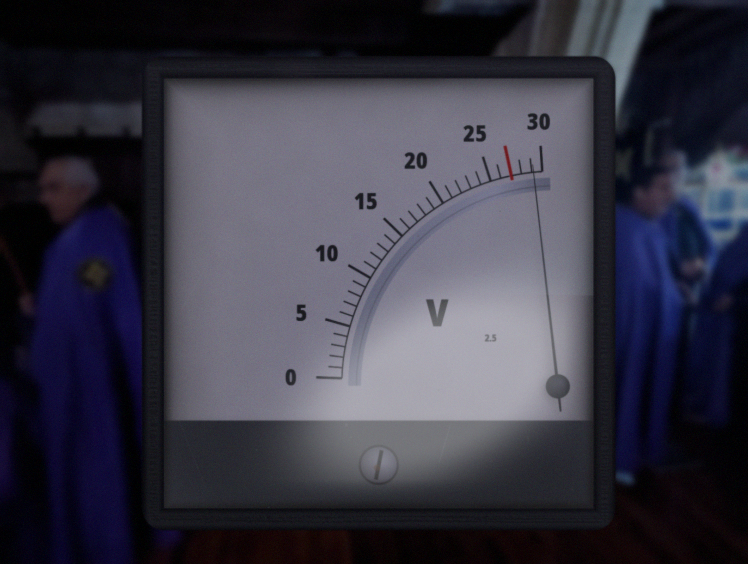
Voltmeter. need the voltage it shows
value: 29 V
